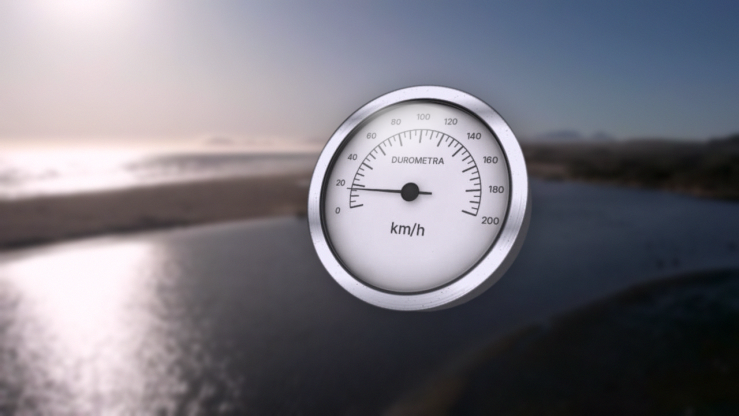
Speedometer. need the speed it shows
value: 15 km/h
